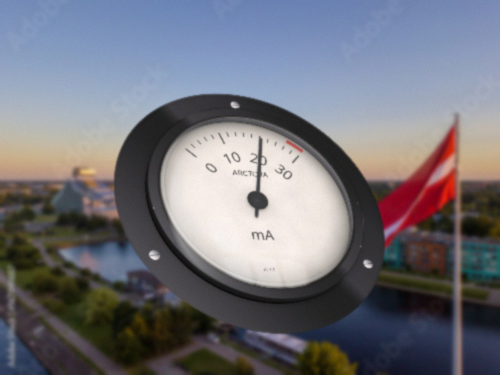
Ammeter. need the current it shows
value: 20 mA
